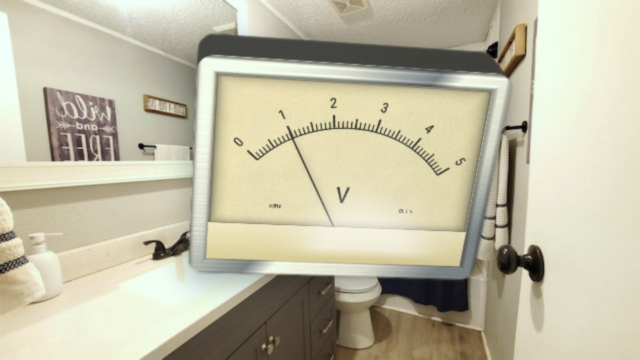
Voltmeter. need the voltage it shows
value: 1 V
